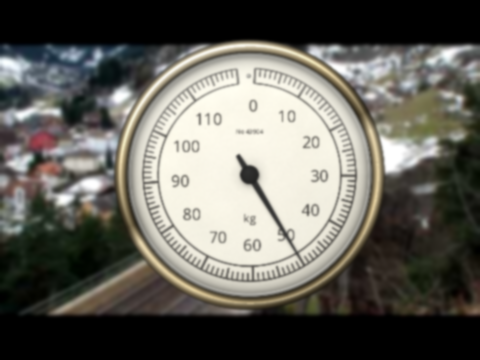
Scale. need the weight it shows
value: 50 kg
